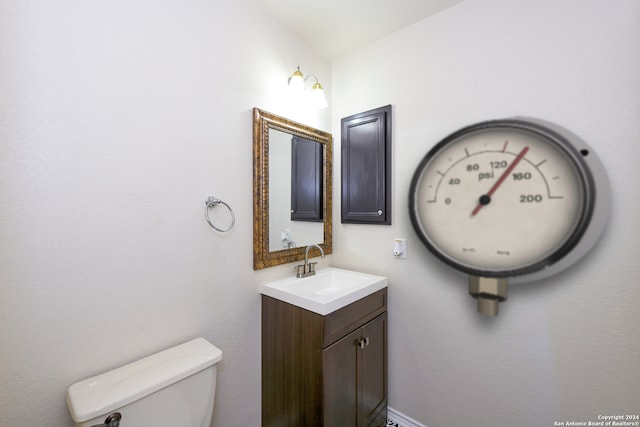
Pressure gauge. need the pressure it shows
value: 140 psi
